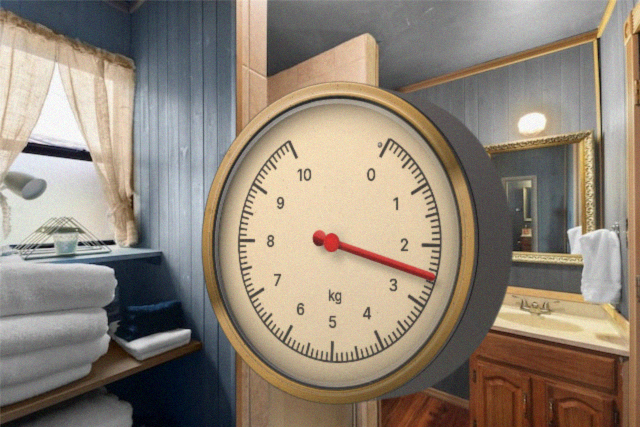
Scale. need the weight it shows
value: 2.5 kg
